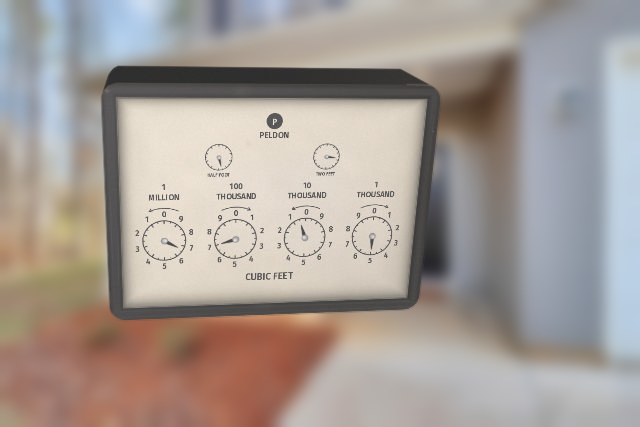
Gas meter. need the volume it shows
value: 670500 ft³
